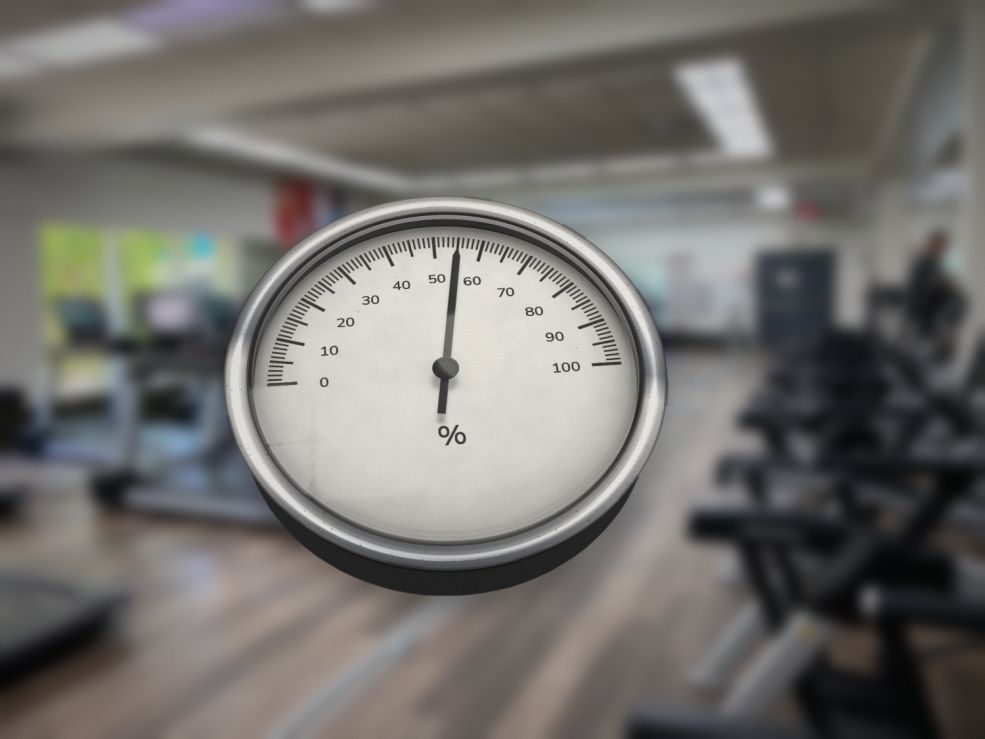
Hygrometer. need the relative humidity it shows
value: 55 %
